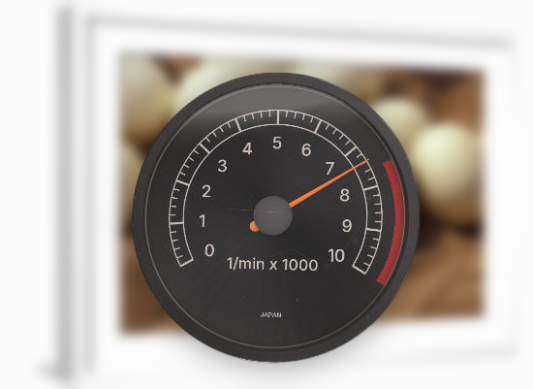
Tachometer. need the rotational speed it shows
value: 7400 rpm
